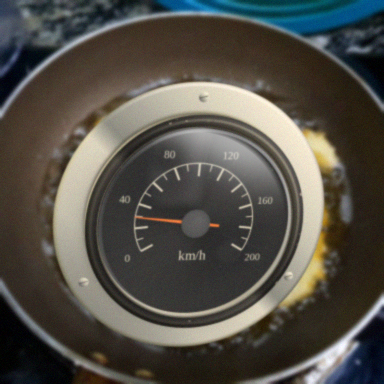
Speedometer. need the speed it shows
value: 30 km/h
